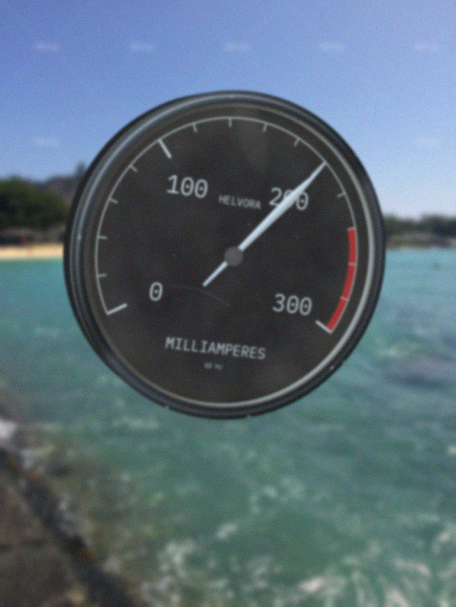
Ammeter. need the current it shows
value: 200 mA
